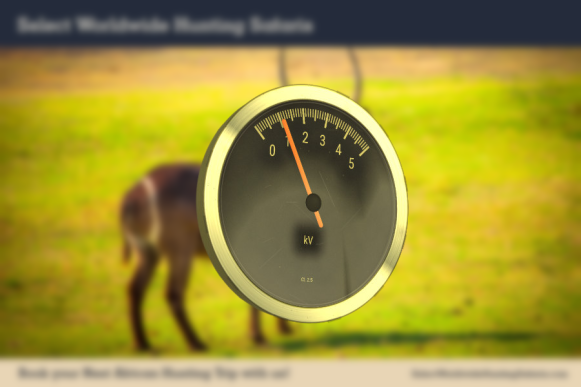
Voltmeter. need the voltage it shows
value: 1 kV
